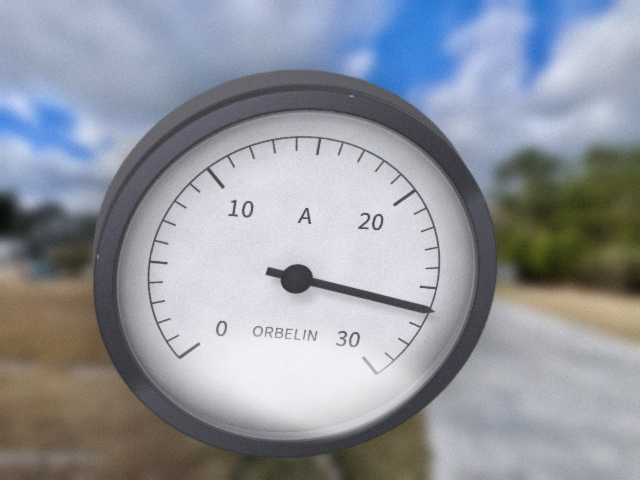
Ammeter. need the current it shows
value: 26 A
